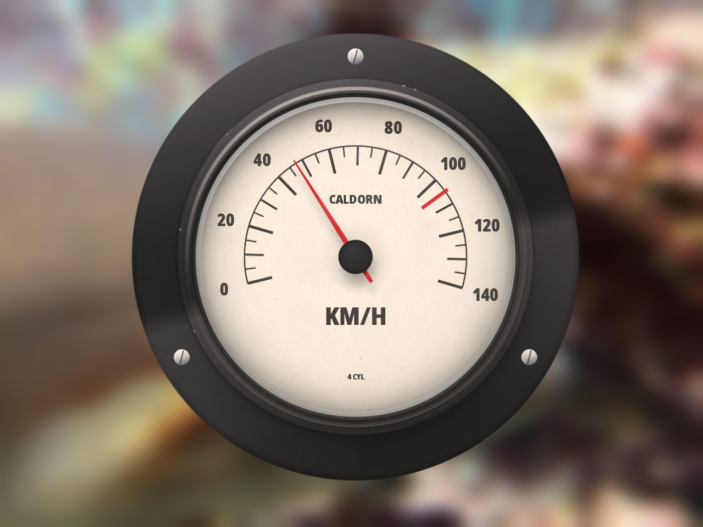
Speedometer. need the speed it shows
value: 47.5 km/h
